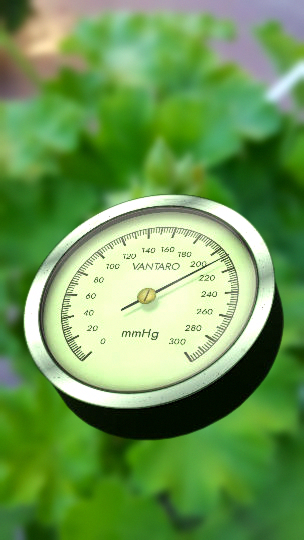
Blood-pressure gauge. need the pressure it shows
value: 210 mmHg
